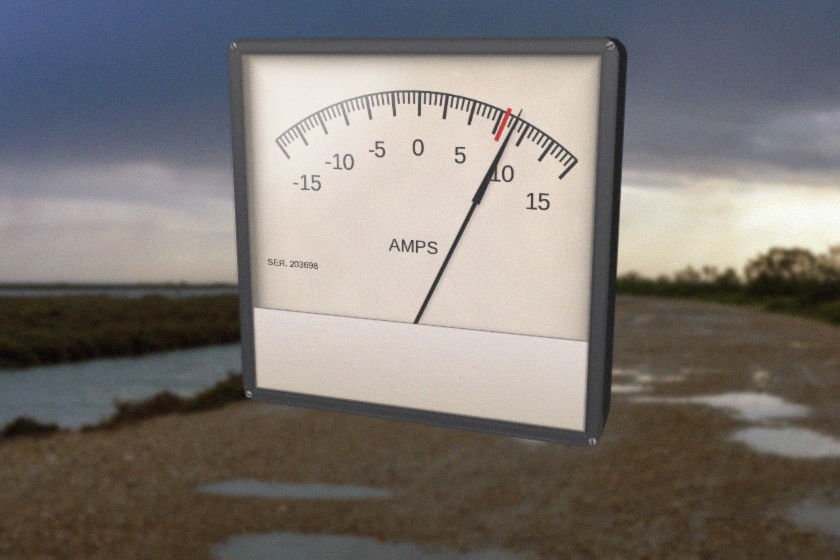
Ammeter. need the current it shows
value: 9 A
